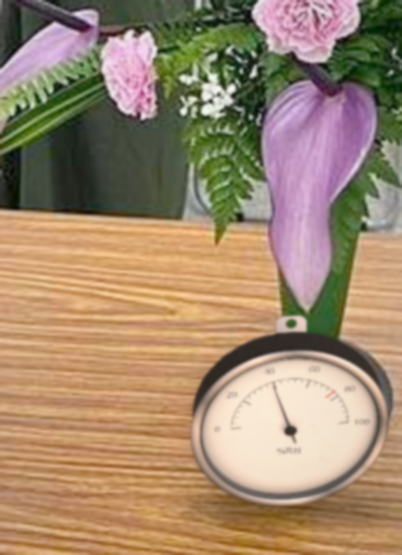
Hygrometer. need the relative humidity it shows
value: 40 %
